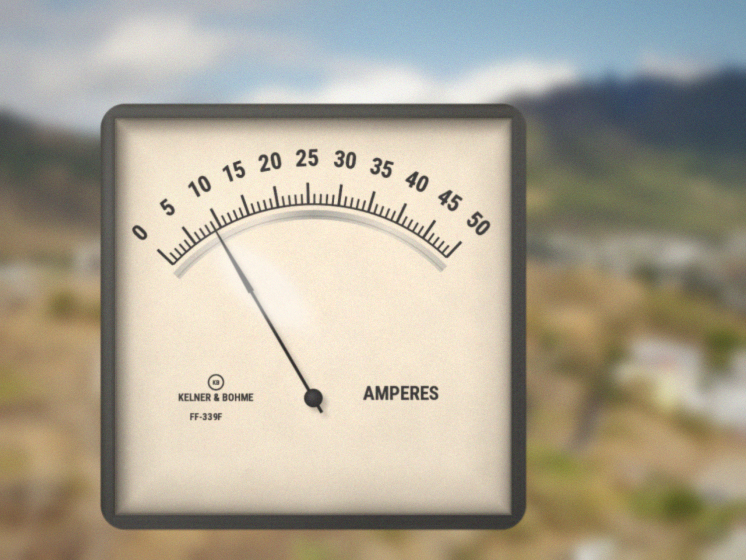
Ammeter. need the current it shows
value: 9 A
